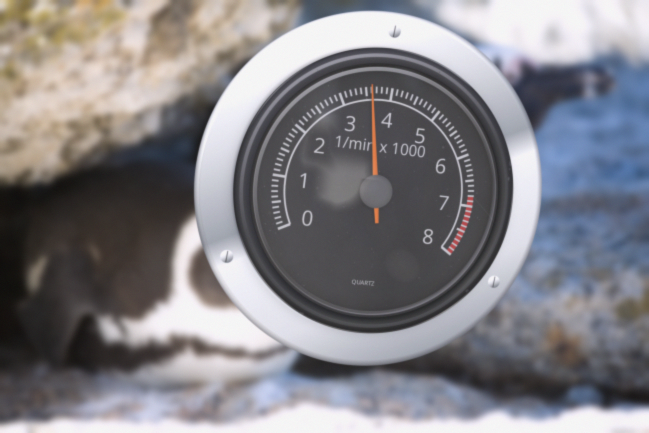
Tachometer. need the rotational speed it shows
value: 3600 rpm
